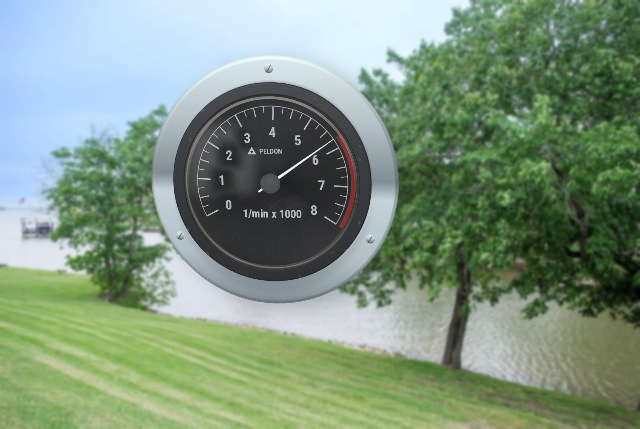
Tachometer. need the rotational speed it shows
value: 5750 rpm
